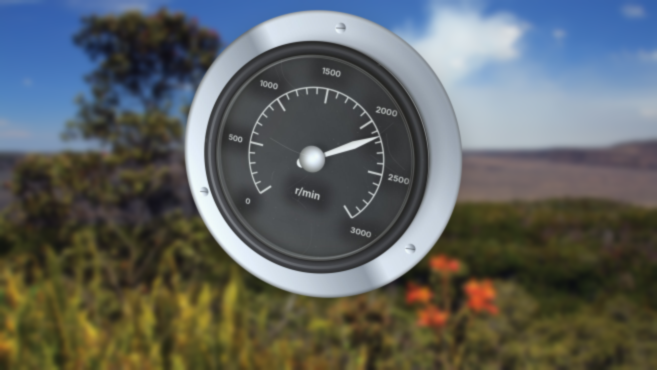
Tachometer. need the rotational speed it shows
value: 2150 rpm
